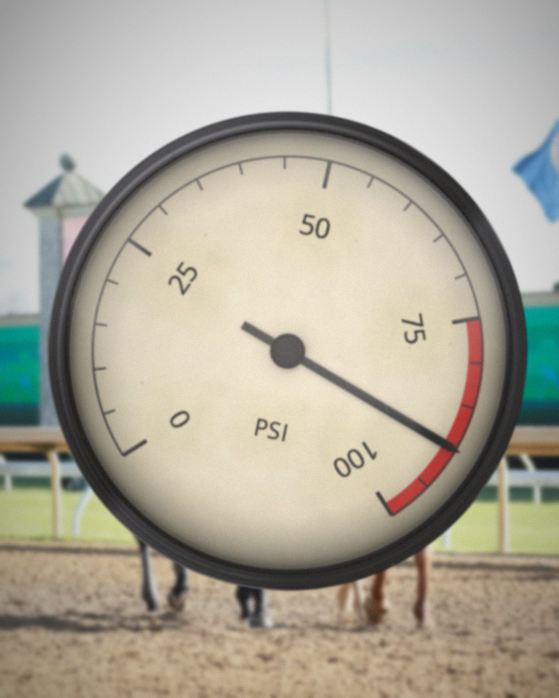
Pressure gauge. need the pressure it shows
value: 90 psi
